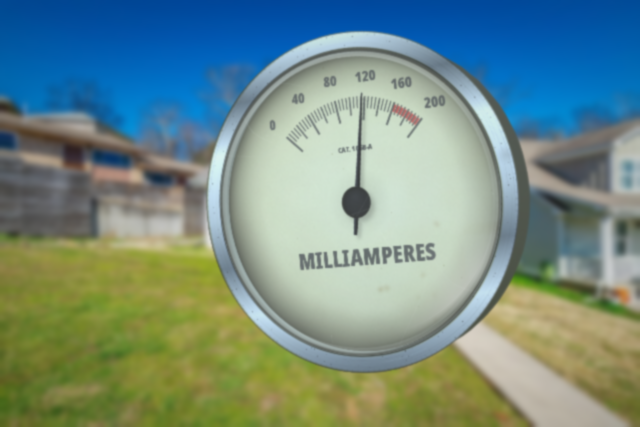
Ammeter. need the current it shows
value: 120 mA
